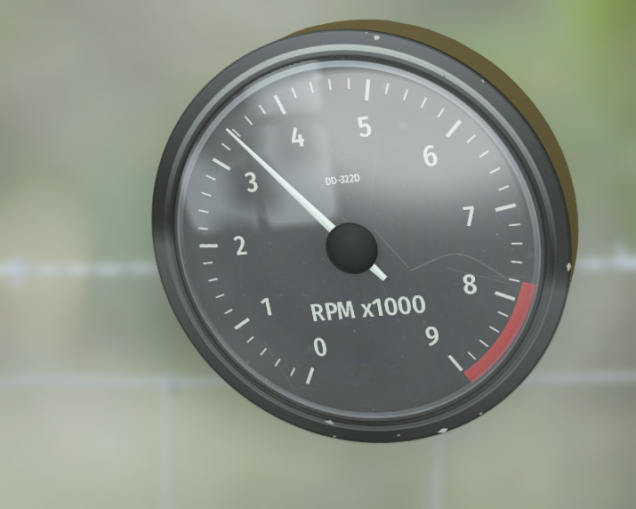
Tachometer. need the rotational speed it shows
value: 3400 rpm
